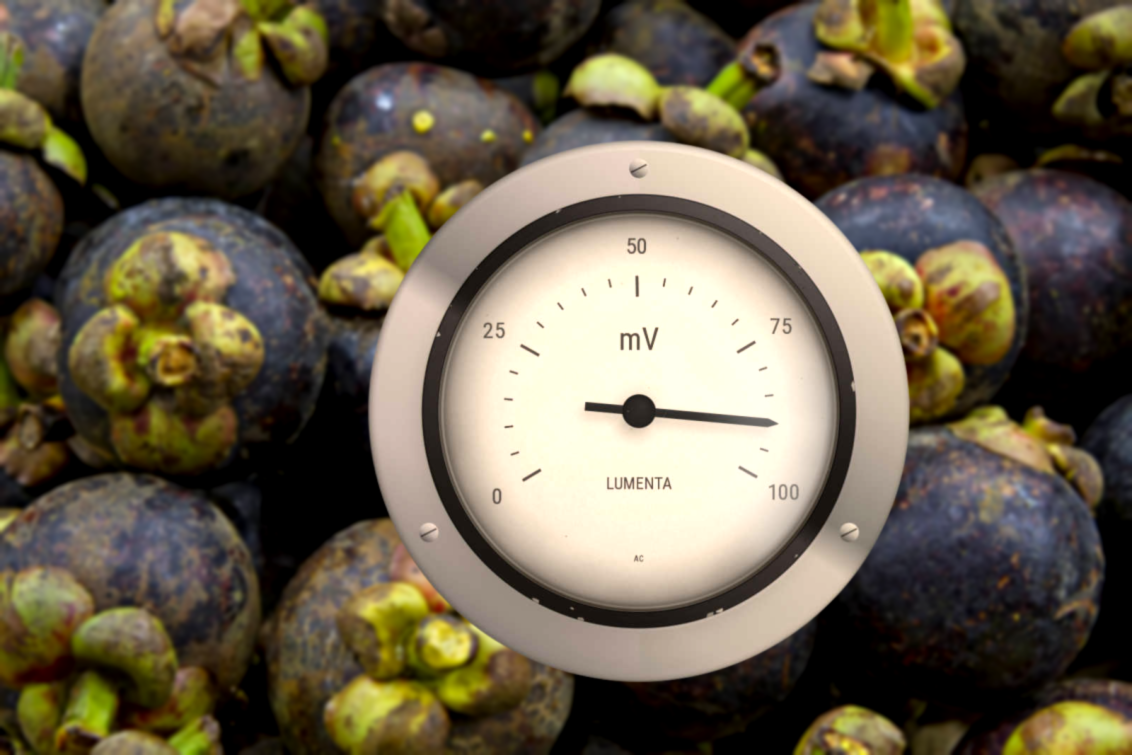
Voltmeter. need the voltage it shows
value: 90 mV
